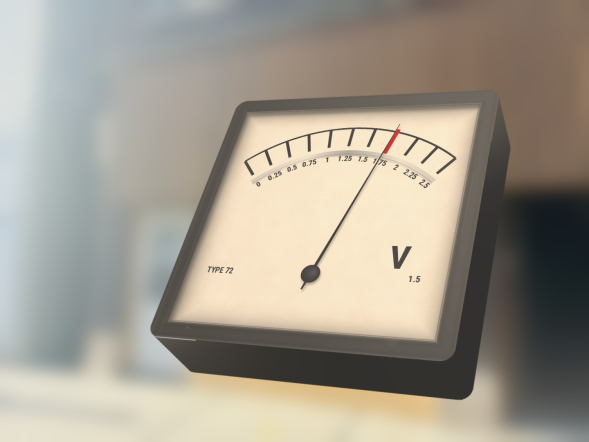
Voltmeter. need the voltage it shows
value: 1.75 V
